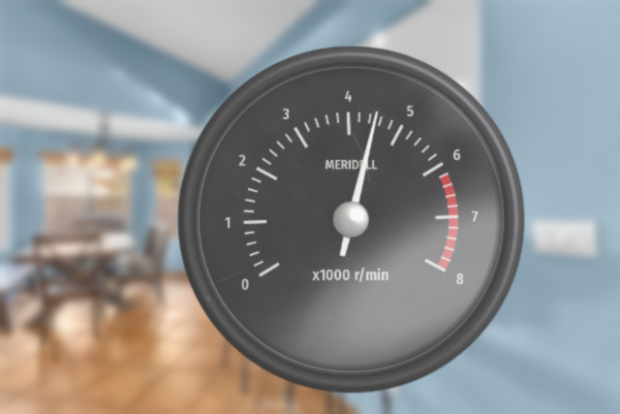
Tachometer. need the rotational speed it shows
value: 4500 rpm
